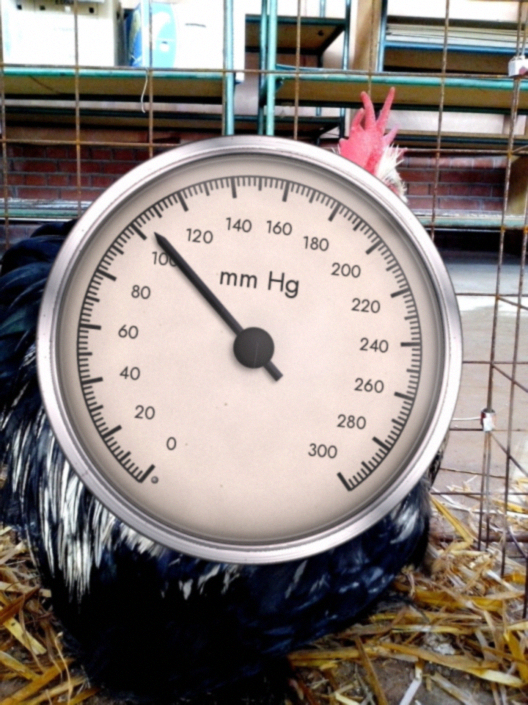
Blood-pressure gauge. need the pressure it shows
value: 104 mmHg
